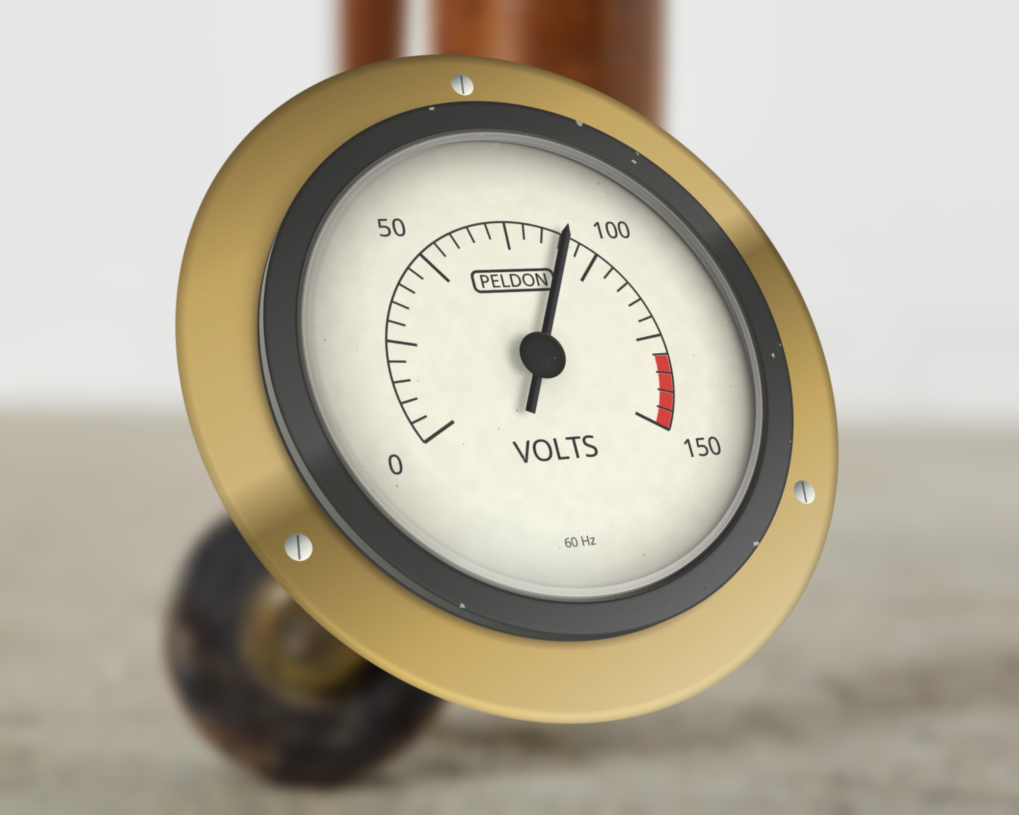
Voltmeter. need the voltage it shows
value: 90 V
